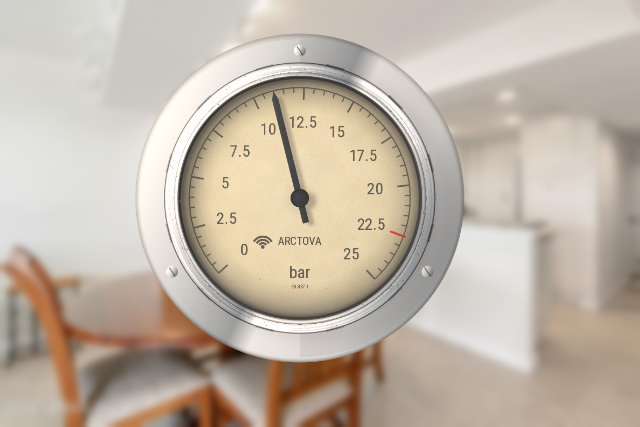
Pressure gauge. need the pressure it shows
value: 11 bar
